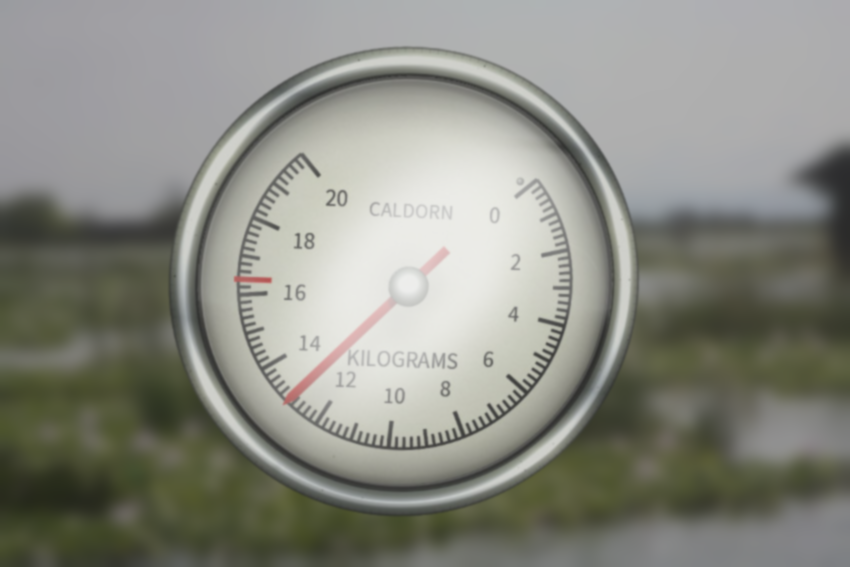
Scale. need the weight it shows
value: 13 kg
